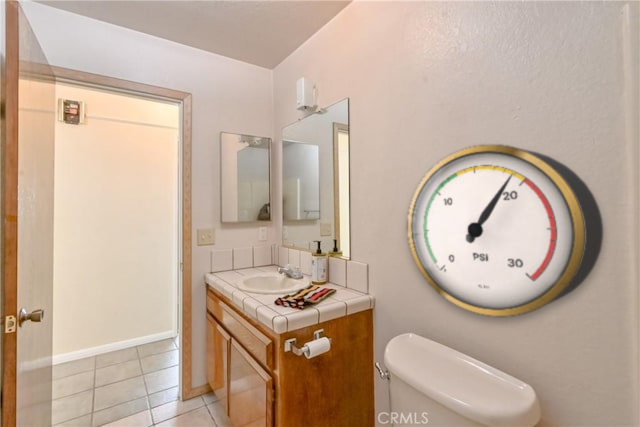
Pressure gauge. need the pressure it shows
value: 19 psi
